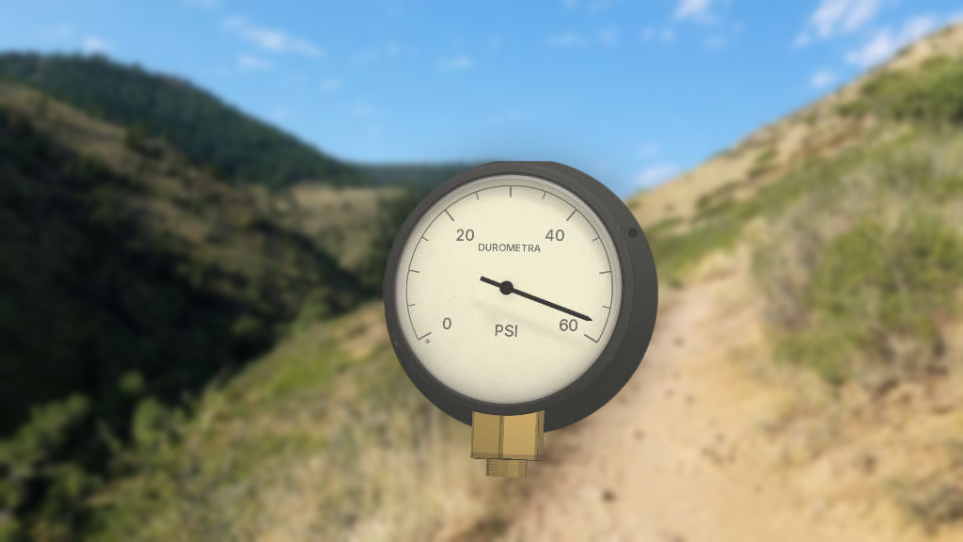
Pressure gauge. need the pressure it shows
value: 57.5 psi
